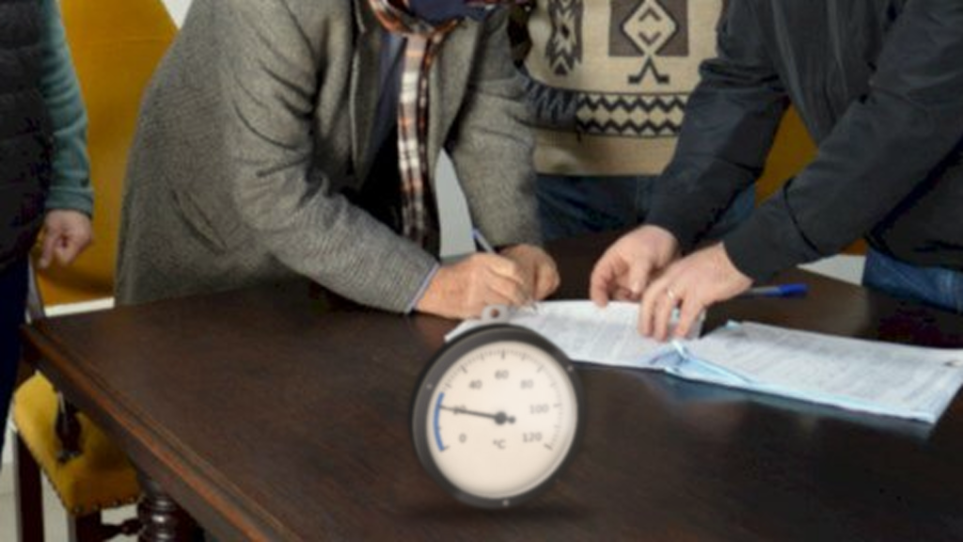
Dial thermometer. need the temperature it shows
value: 20 °C
